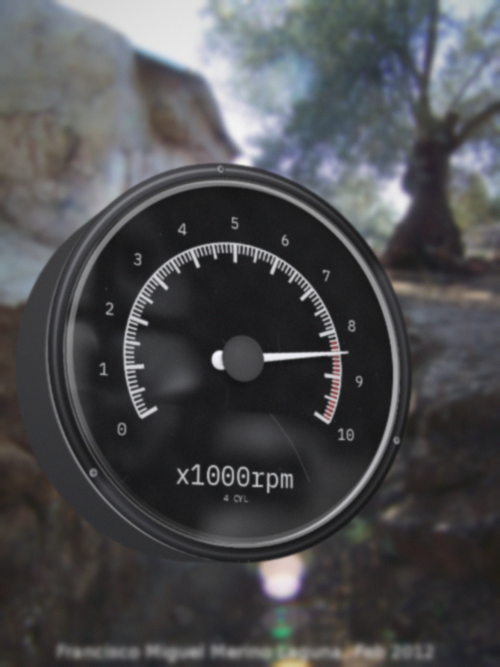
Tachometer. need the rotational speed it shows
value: 8500 rpm
